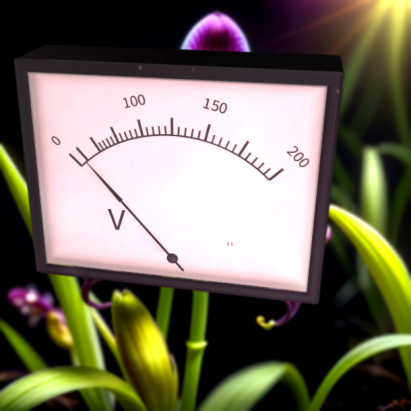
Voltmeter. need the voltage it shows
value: 25 V
